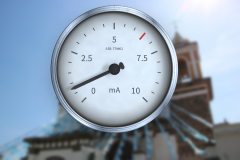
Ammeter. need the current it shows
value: 0.75 mA
